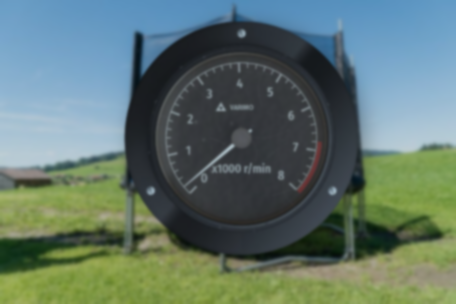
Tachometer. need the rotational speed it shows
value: 200 rpm
